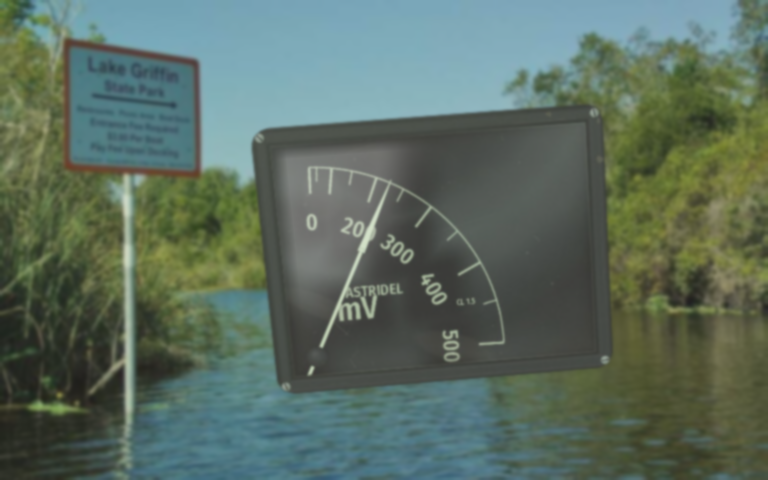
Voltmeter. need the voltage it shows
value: 225 mV
